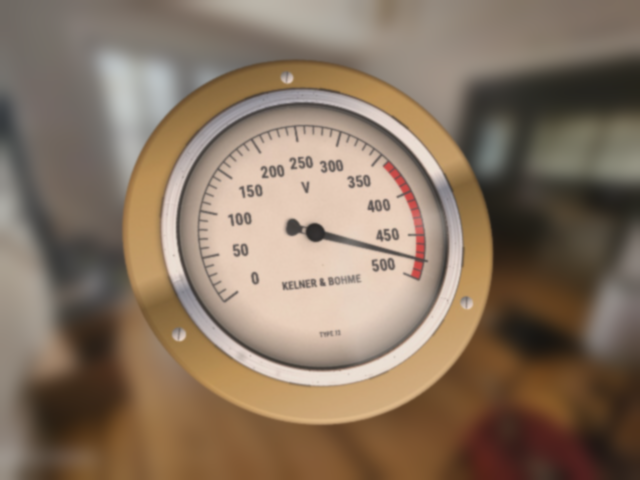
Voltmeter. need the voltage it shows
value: 480 V
